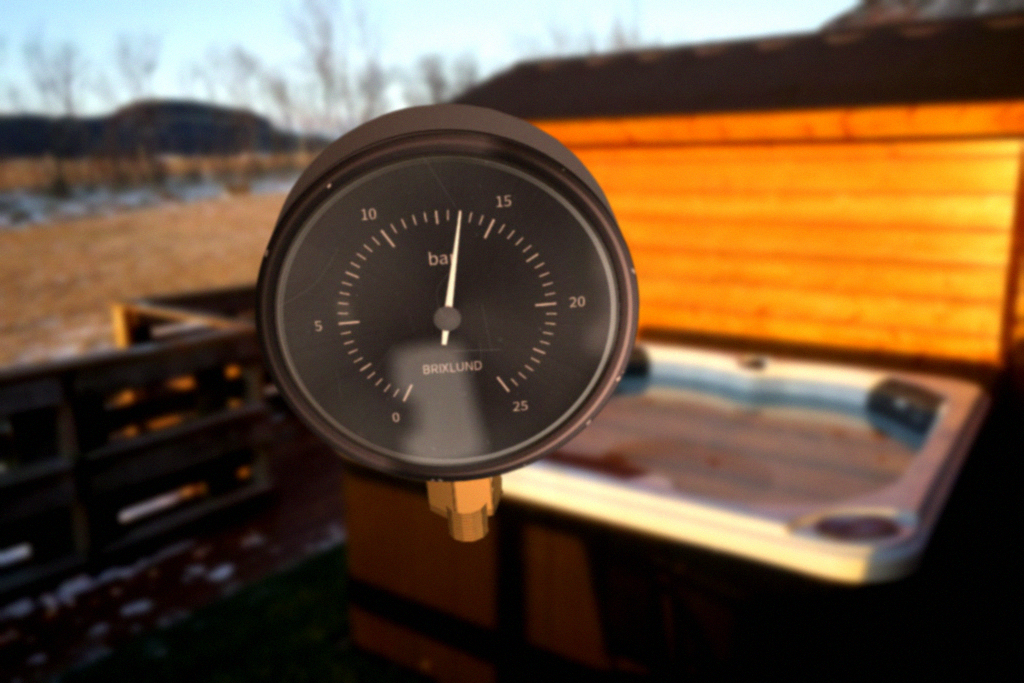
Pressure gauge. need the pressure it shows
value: 13.5 bar
